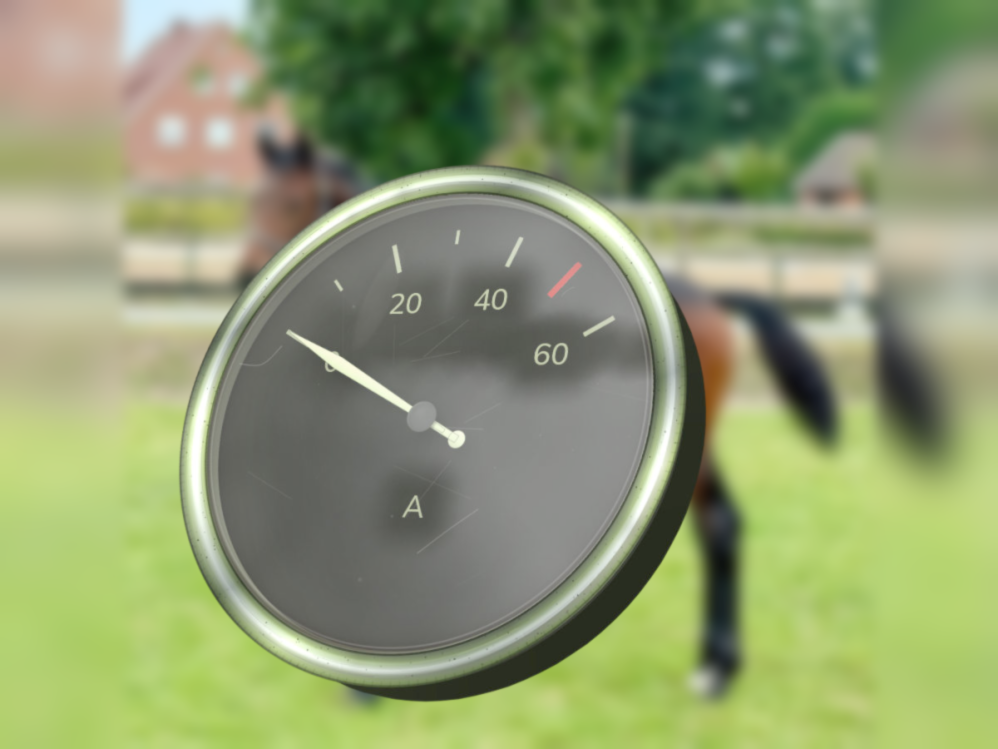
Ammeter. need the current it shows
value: 0 A
